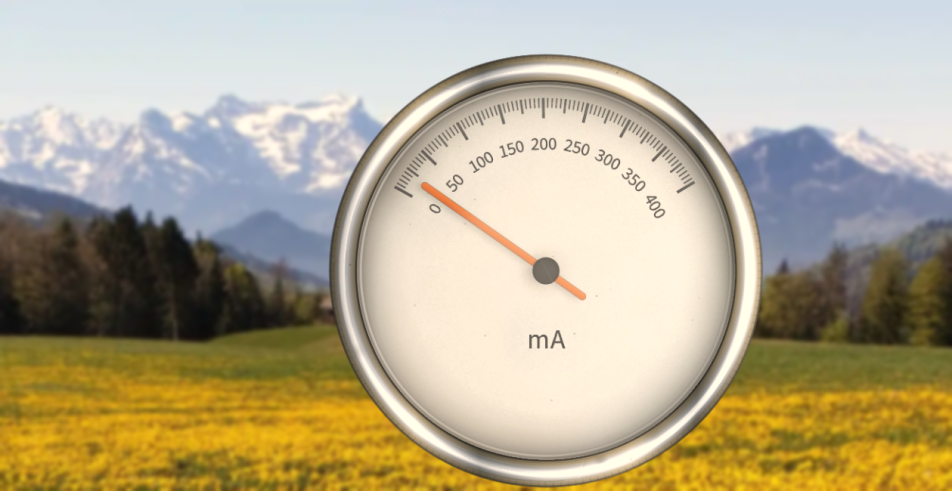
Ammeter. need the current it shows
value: 20 mA
